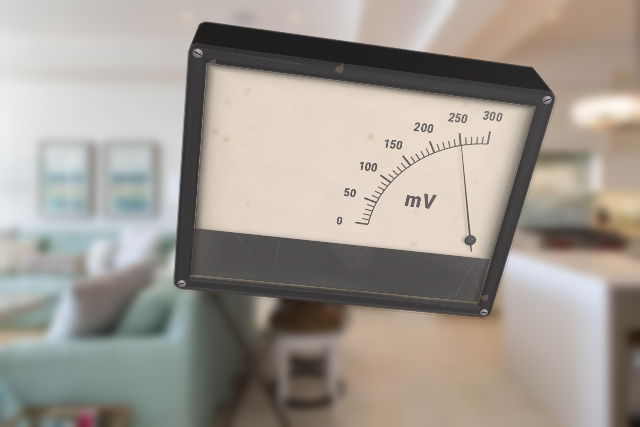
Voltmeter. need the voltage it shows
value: 250 mV
